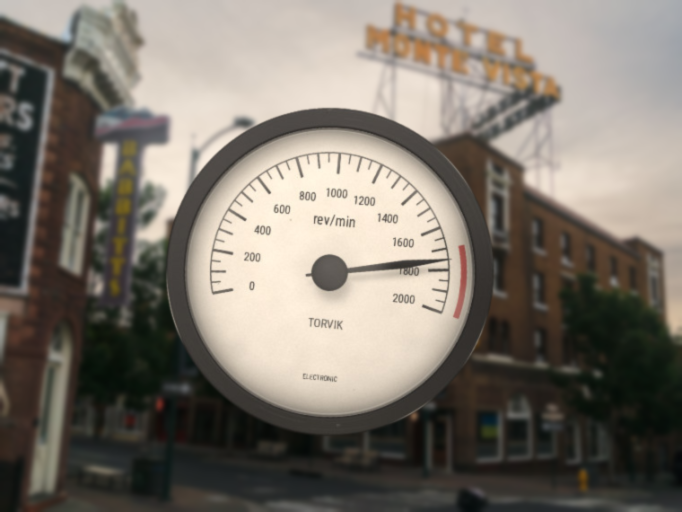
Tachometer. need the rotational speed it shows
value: 1750 rpm
